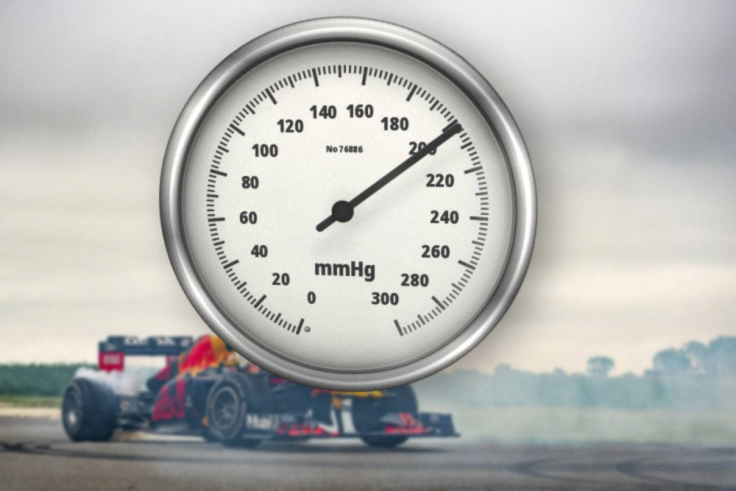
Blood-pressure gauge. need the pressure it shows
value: 202 mmHg
